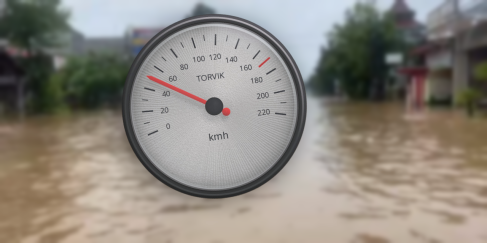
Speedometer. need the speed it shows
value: 50 km/h
